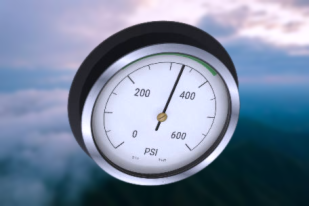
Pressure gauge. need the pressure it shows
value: 325 psi
